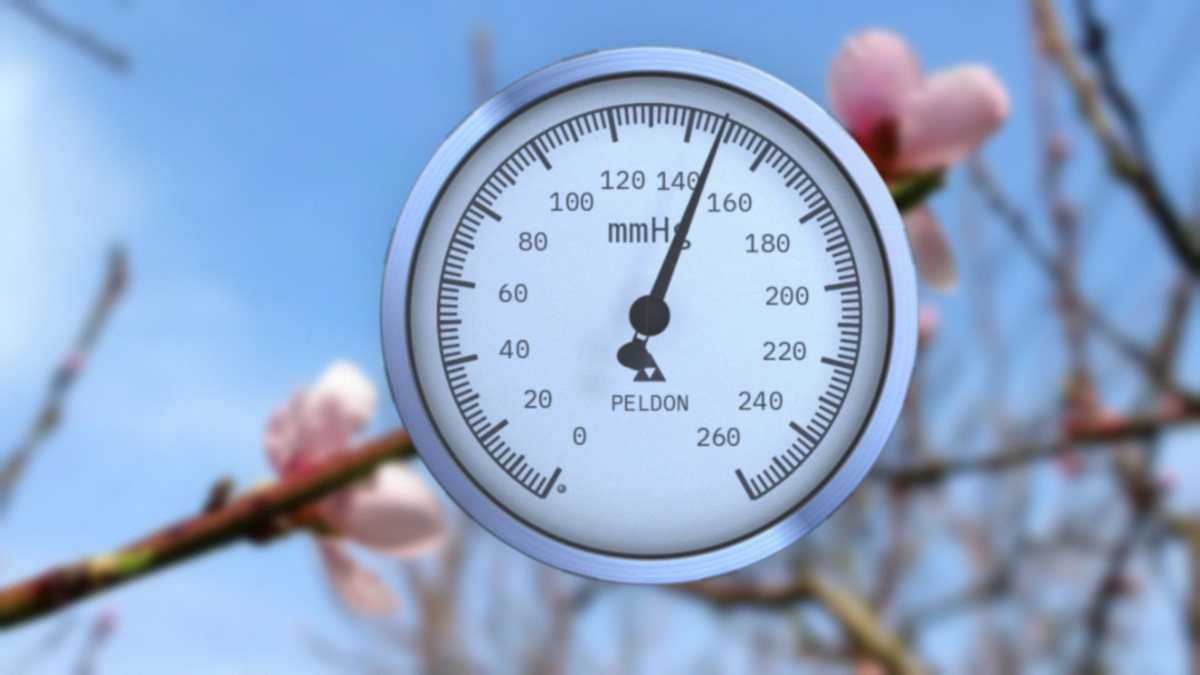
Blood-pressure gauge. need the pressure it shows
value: 148 mmHg
